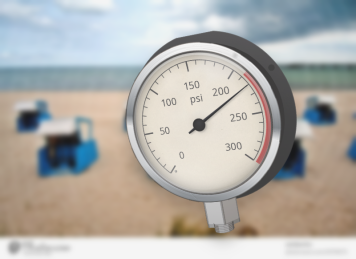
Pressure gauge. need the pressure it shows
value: 220 psi
